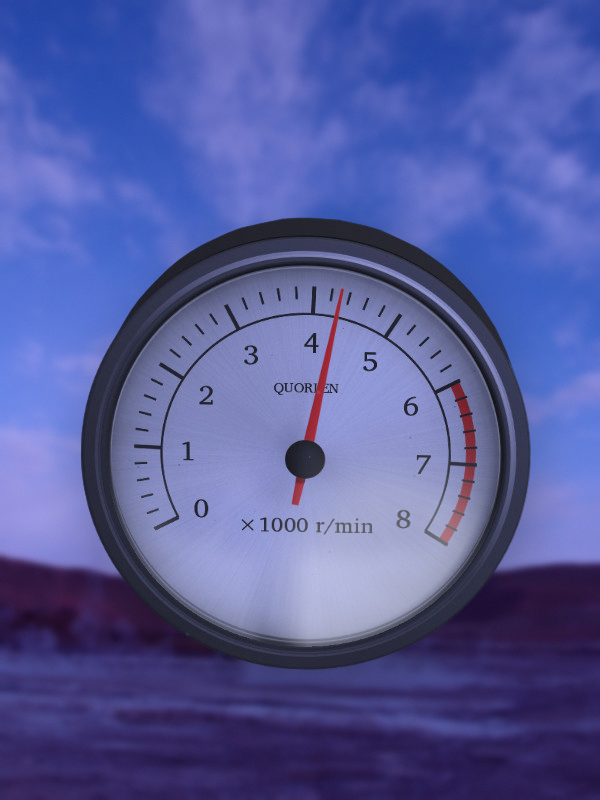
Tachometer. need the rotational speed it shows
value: 4300 rpm
